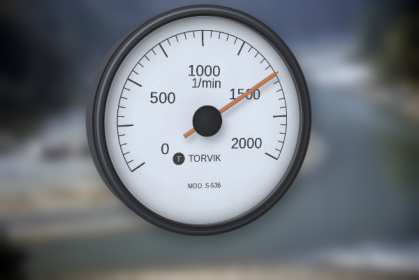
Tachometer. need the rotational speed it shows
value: 1500 rpm
